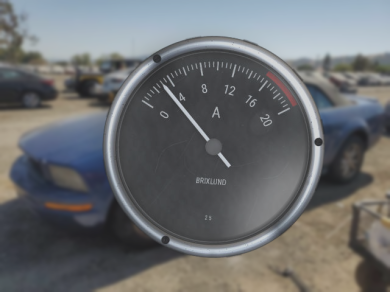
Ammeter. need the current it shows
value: 3 A
